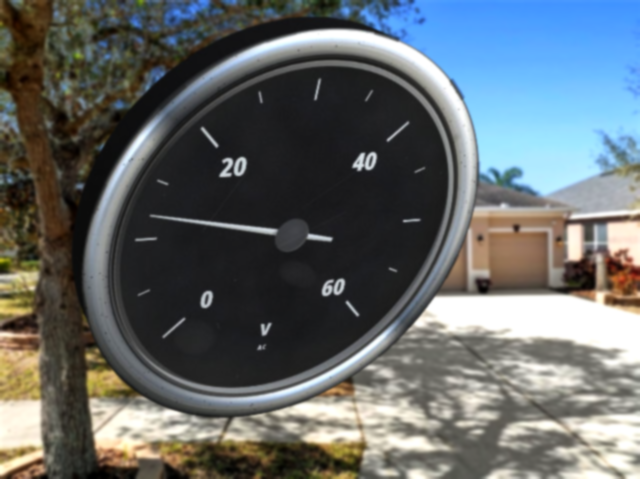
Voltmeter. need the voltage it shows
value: 12.5 V
